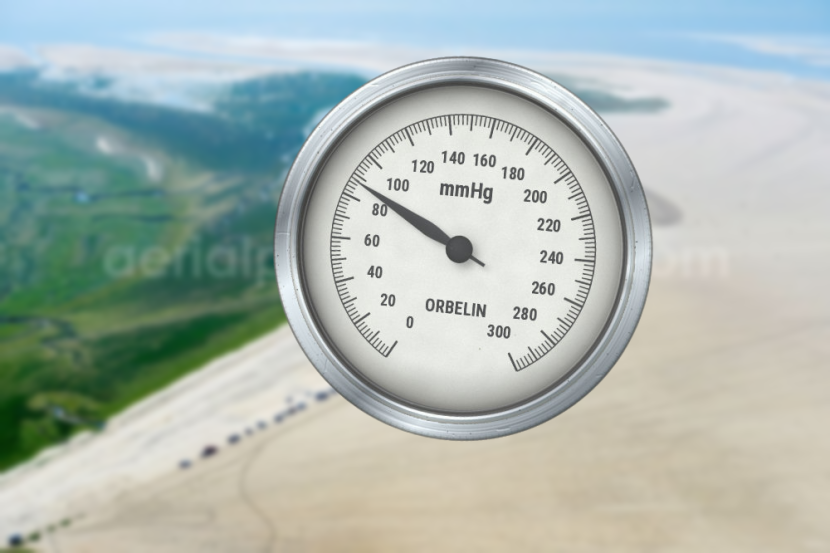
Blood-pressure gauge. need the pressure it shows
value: 88 mmHg
